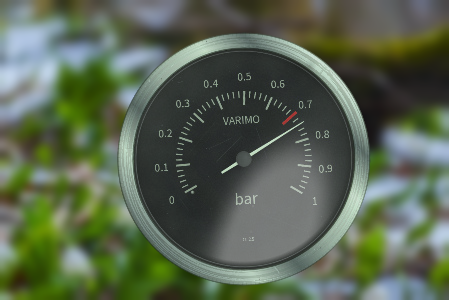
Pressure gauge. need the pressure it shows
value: 0.74 bar
